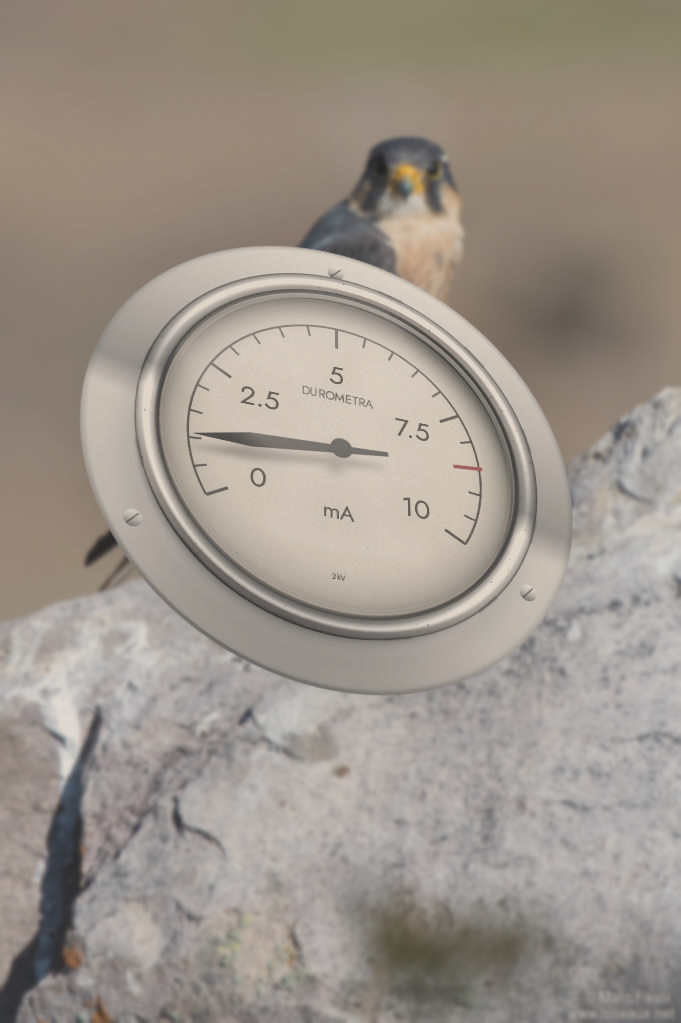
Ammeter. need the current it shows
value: 1 mA
